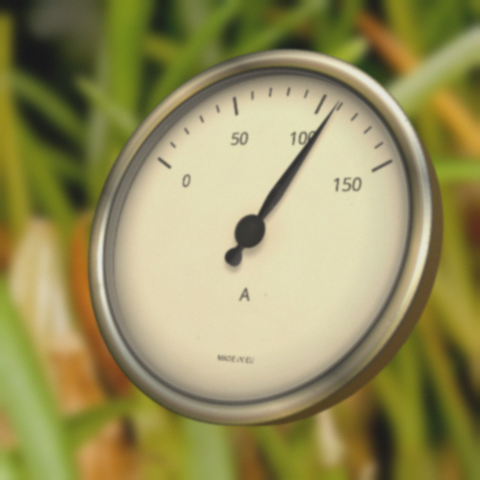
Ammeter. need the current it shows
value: 110 A
